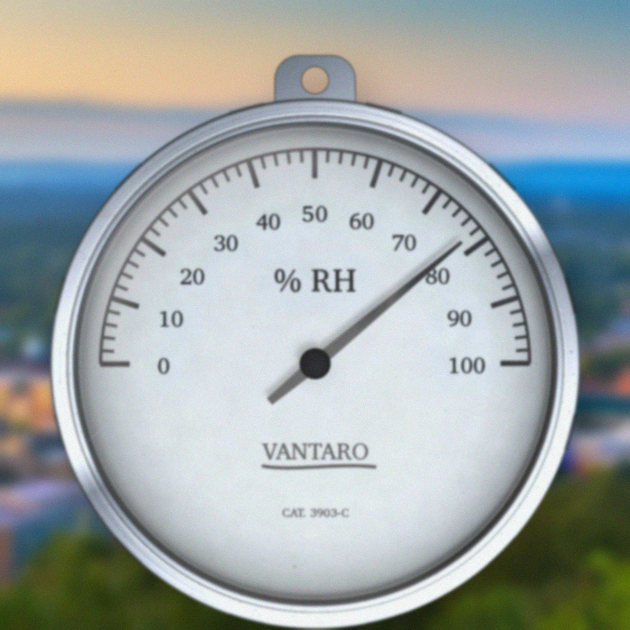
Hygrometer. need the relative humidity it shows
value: 78 %
